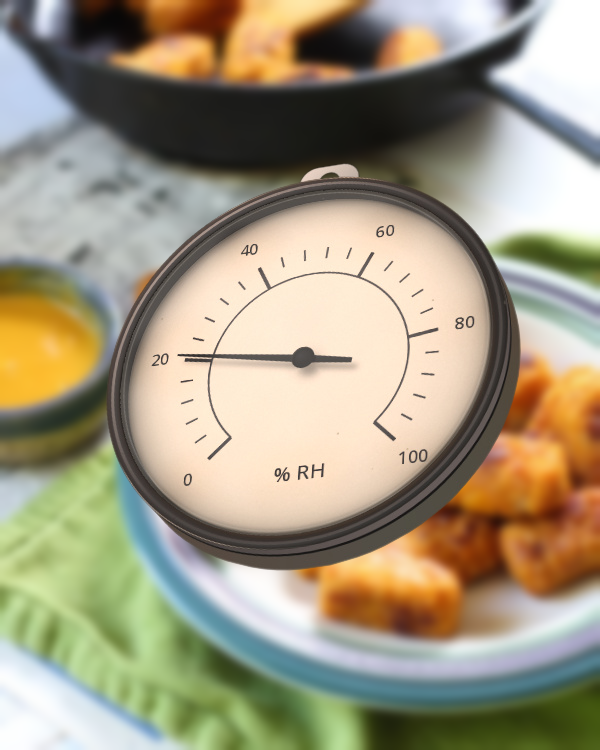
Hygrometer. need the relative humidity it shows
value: 20 %
